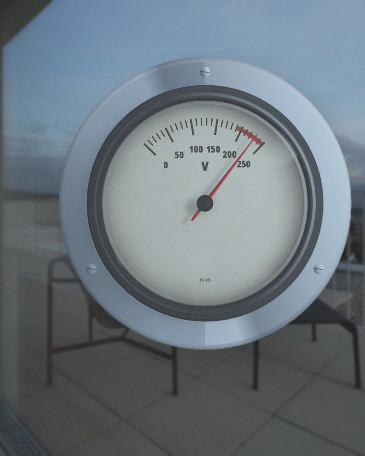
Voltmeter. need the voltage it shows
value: 230 V
